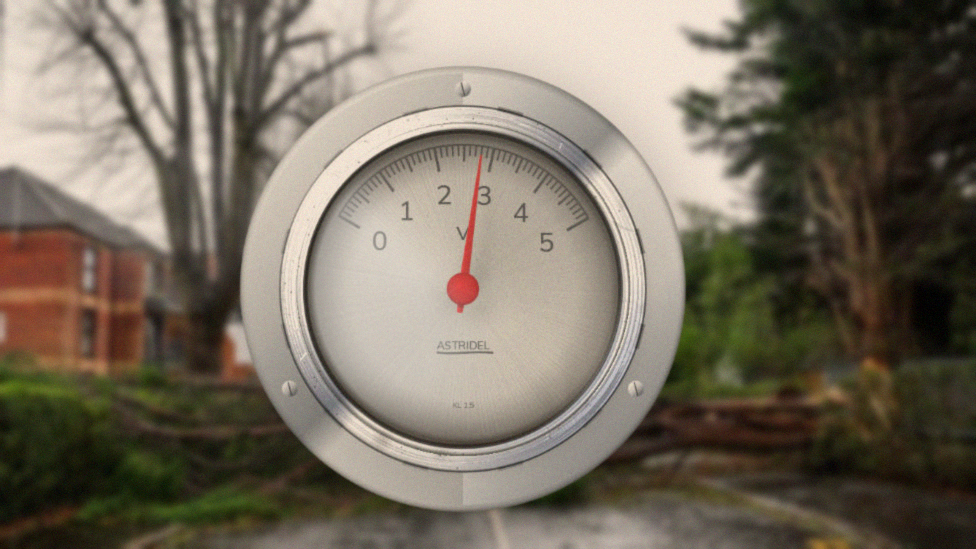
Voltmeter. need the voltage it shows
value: 2.8 V
